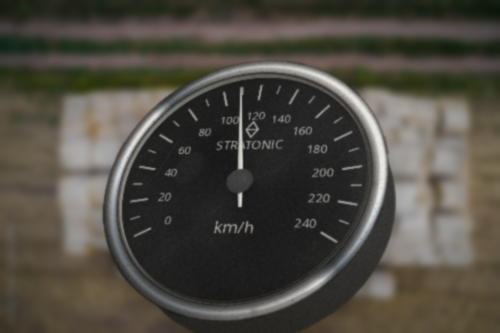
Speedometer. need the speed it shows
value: 110 km/h
